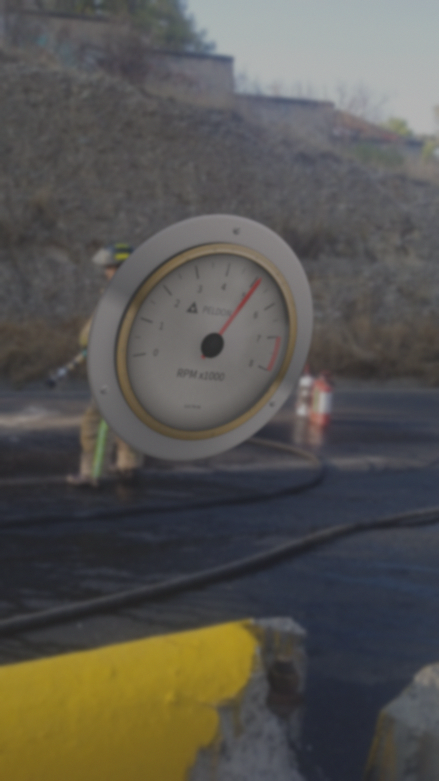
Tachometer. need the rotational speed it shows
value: 5000 rpm
